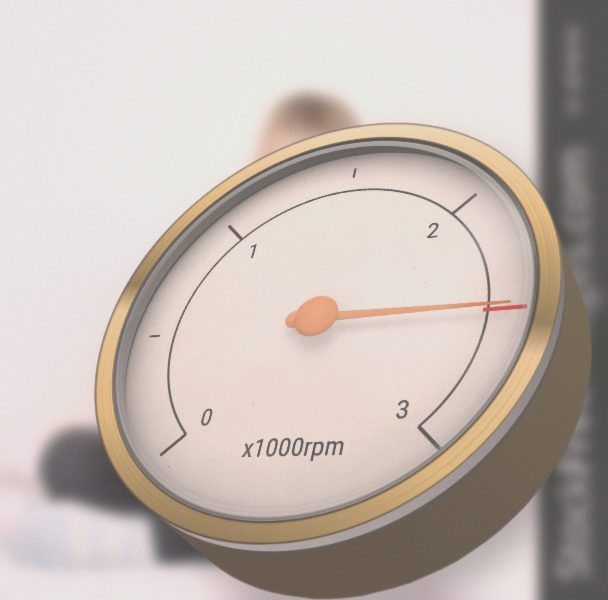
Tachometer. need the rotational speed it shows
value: 2500 rpm
